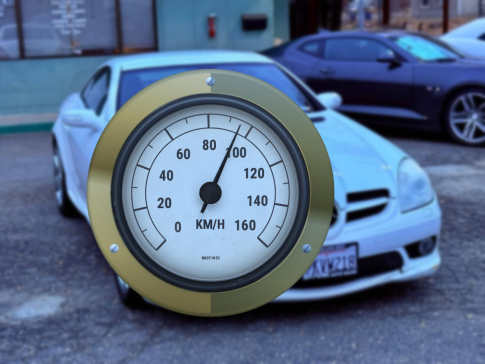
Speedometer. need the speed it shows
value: 95 km/h
